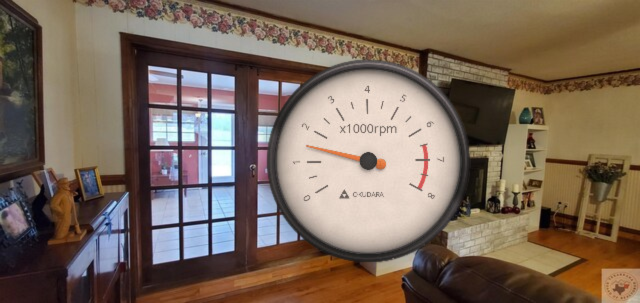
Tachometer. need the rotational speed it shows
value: 1500 rpm
